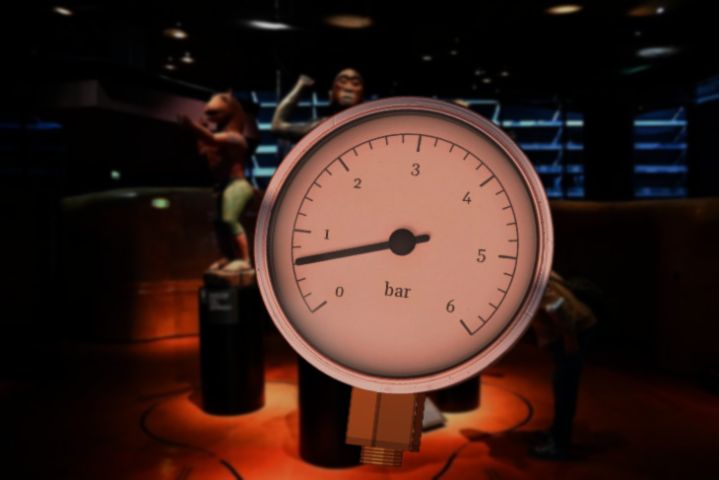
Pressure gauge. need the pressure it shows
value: 0.6 bar
